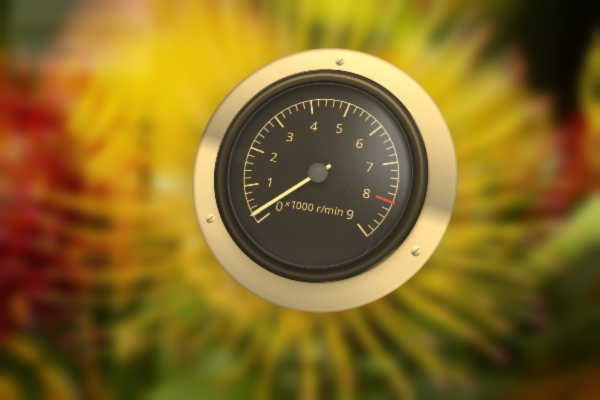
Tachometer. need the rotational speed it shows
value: 200 rpm
